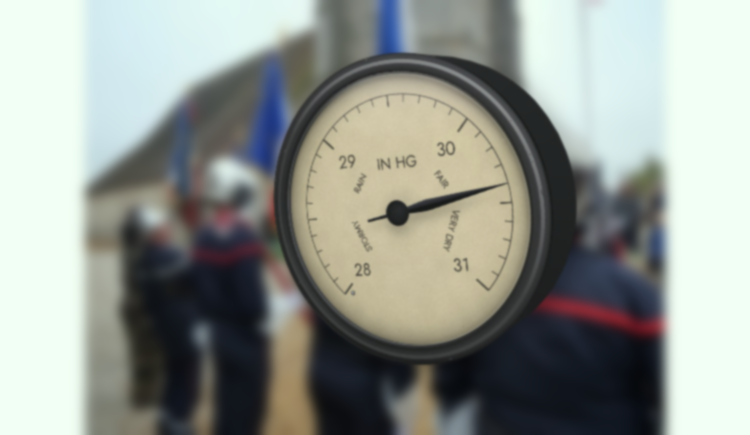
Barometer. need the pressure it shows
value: 30.4 inHg
